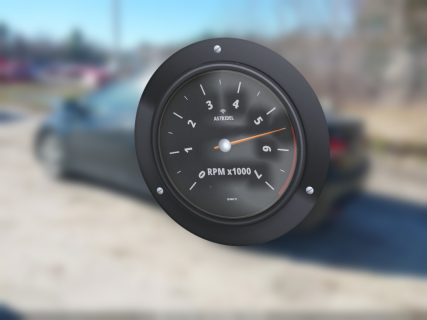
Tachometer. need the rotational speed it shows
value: 5500 rpm
